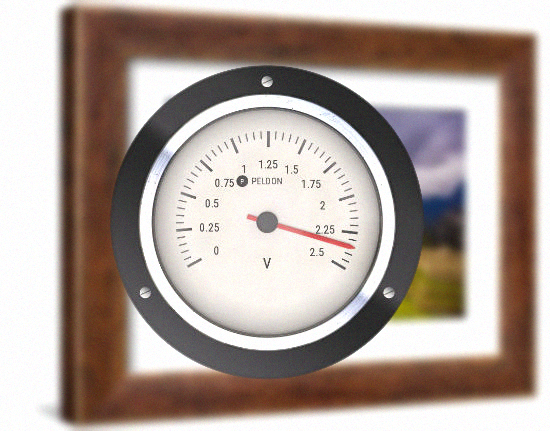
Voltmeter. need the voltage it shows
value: 2.35 V
